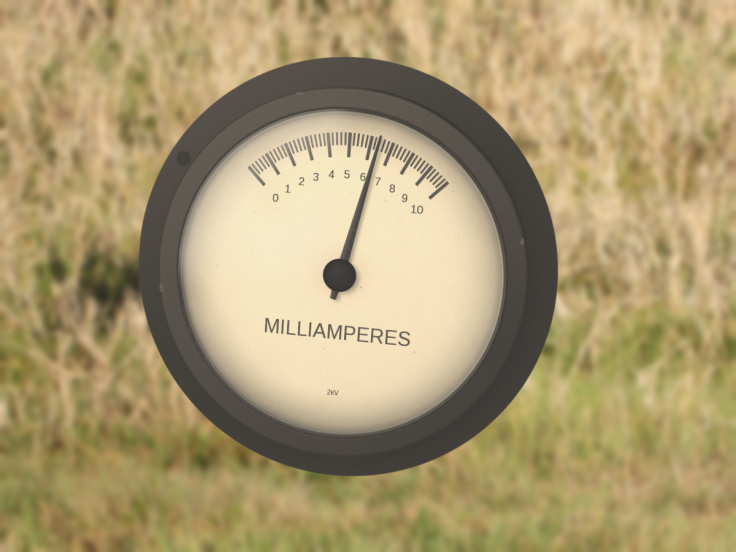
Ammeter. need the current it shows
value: 6.4 mA
